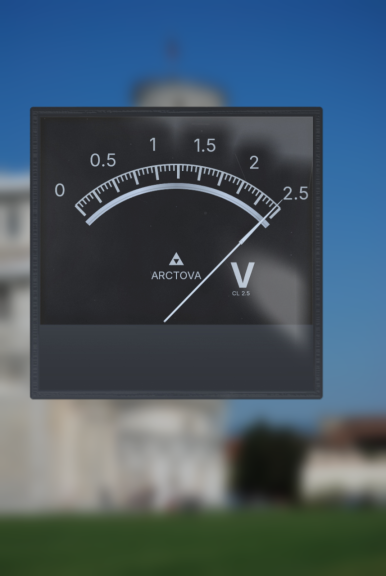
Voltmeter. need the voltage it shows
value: 2.45 V
